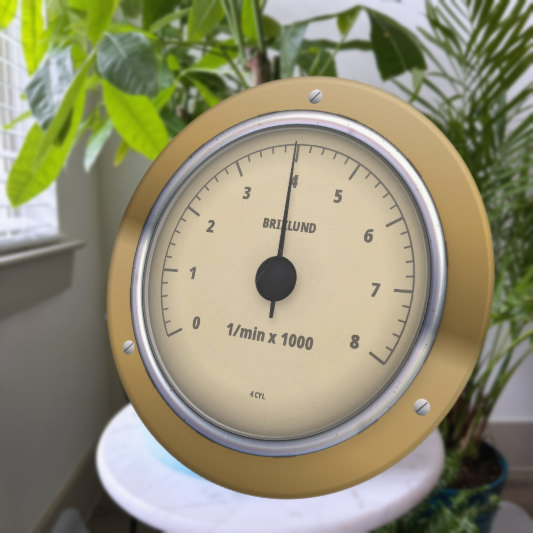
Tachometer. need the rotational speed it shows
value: 4000 rpm
